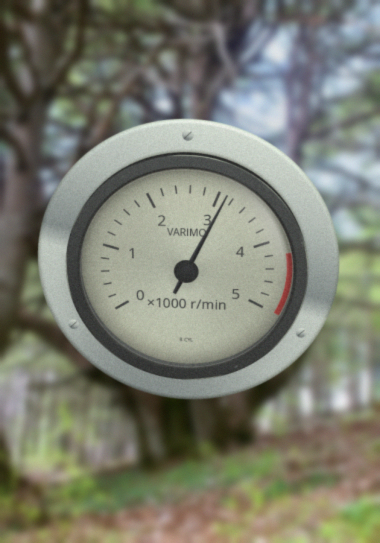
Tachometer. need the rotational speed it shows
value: 3100 rpm
